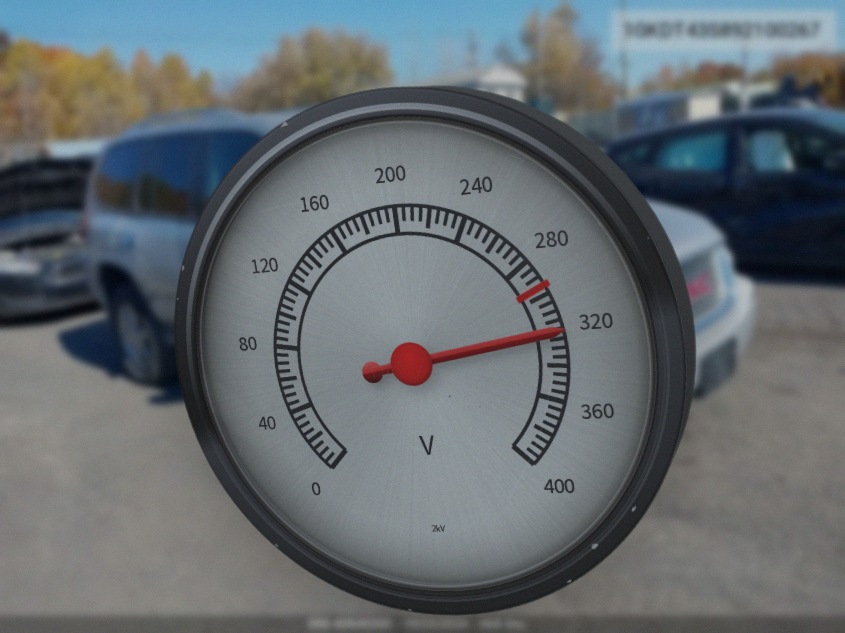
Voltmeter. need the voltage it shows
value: 320 V
